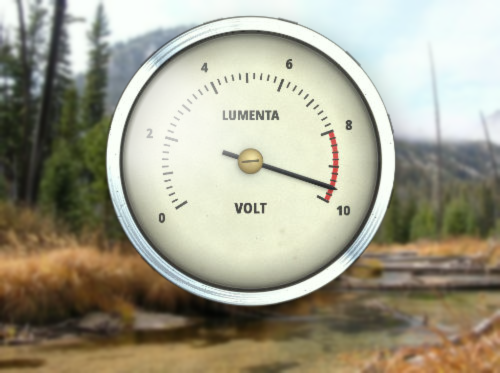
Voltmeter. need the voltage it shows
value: 9.6 V
